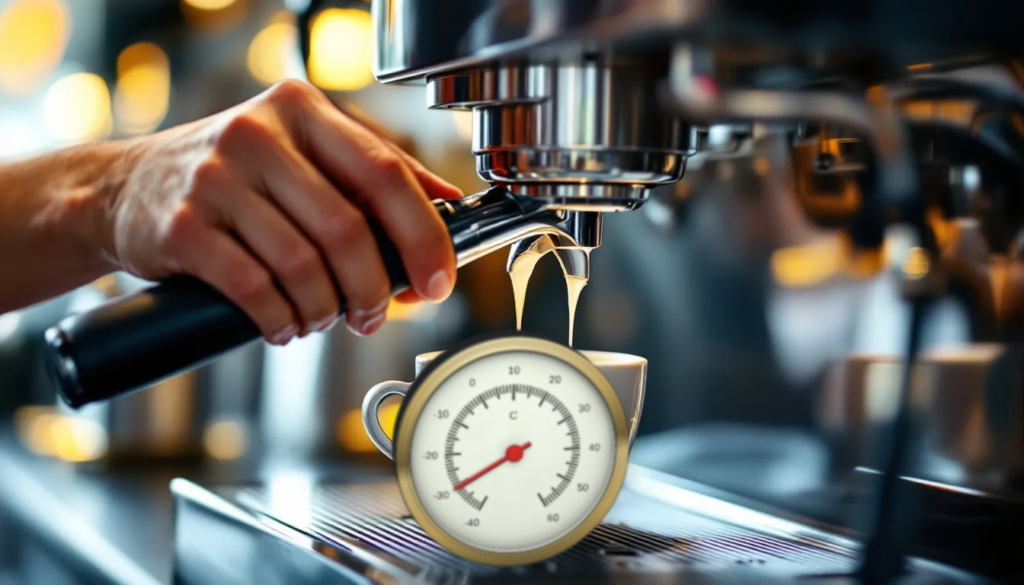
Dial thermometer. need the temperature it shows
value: -30 °C
